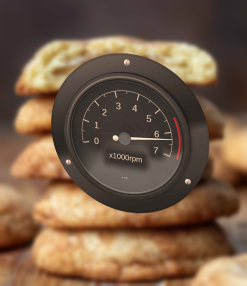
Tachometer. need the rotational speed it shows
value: 6250 rpm
